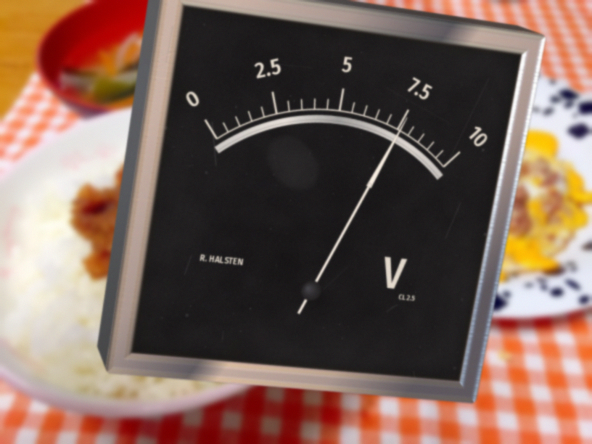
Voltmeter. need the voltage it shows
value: 7.5 V
